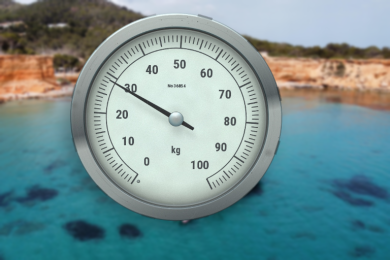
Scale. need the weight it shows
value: 29 kg
